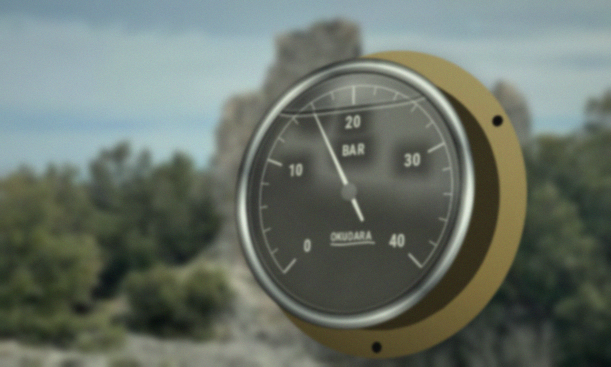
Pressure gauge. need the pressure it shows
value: 16 bar
